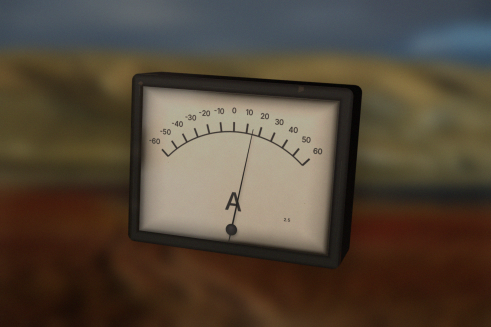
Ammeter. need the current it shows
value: 15 A
